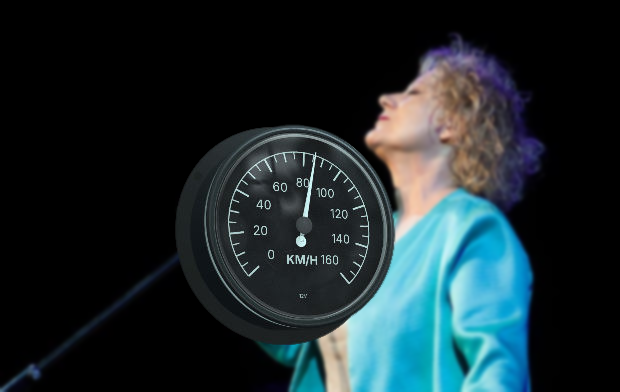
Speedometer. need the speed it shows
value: 85 km/h
